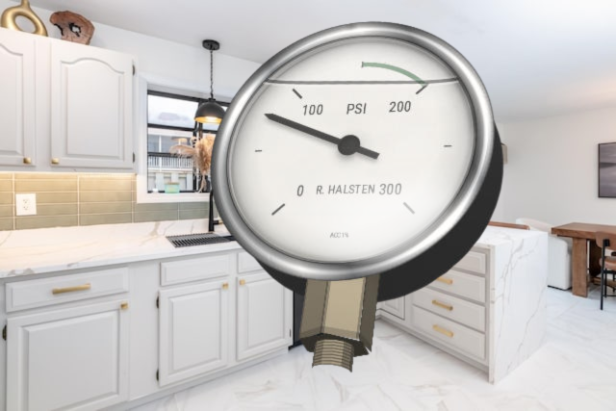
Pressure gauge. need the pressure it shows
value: 75 psi
